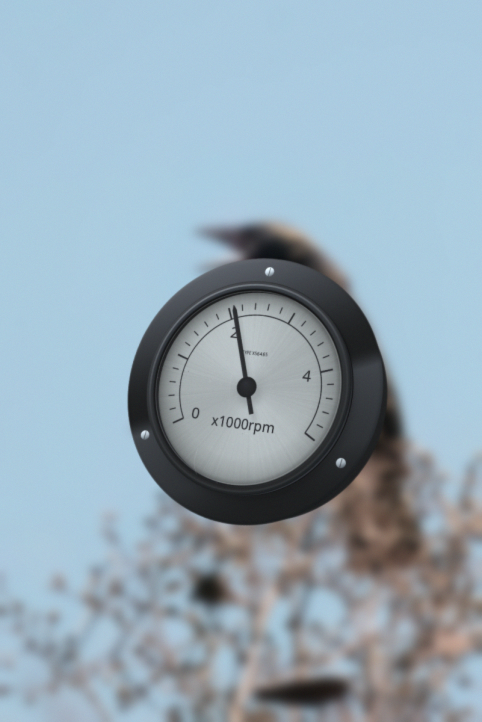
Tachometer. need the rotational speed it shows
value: 2100 rpm
